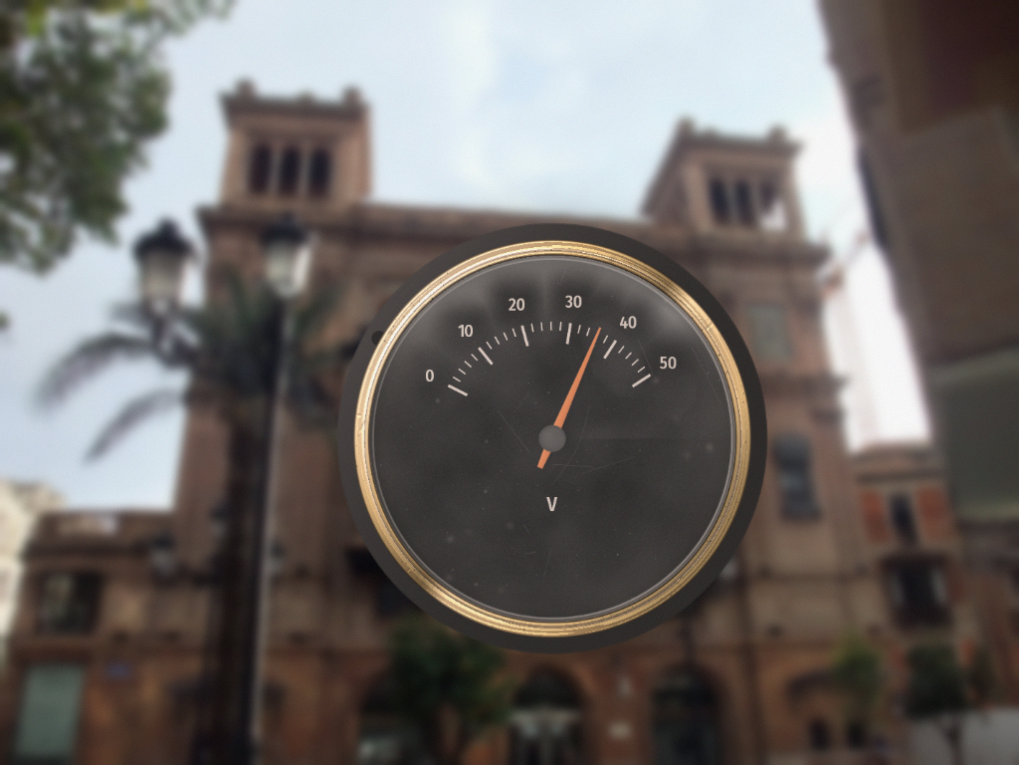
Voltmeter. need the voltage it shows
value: 36 V
